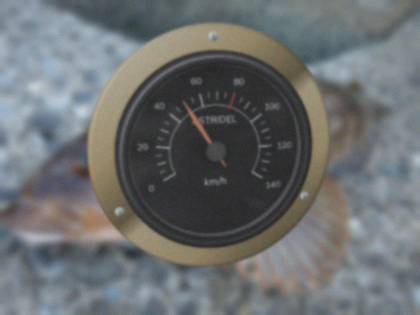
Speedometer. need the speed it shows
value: 50 km/h
